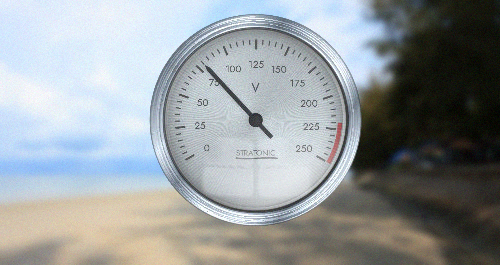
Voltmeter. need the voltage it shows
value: 80 V
